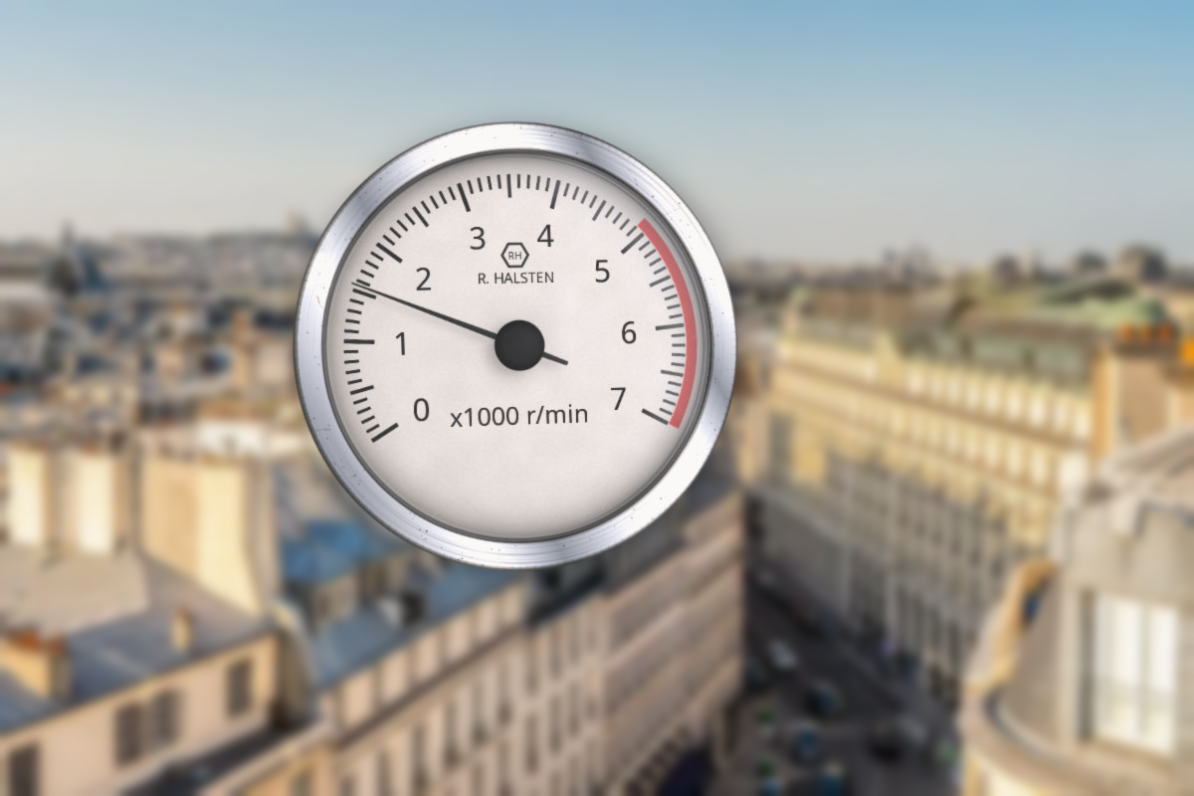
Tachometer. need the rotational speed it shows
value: 1550 rpm
